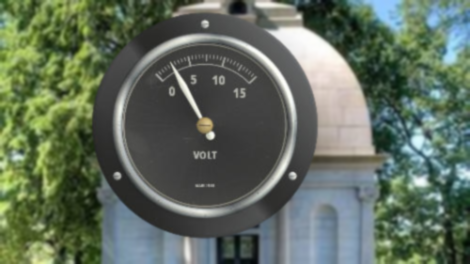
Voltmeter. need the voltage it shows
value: 2.5 V
